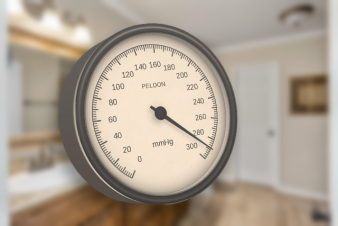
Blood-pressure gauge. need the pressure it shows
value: 290 mmHg
